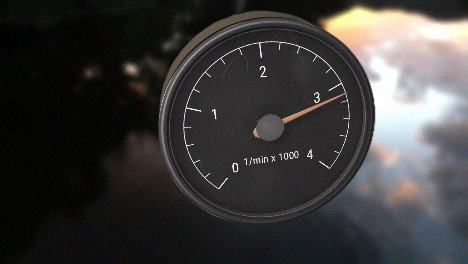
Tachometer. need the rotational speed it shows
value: 3100 rpm
